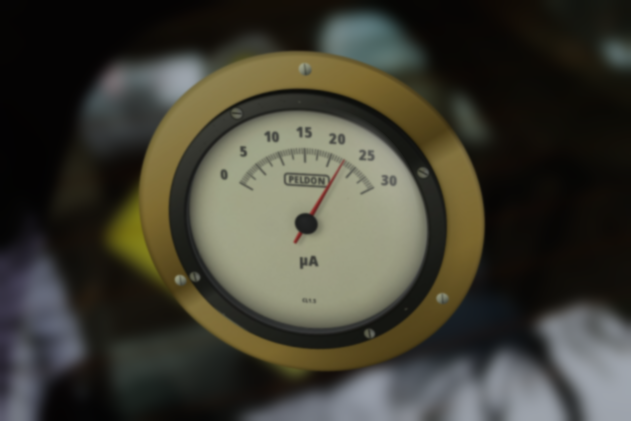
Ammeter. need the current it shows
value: 22.5 µA
